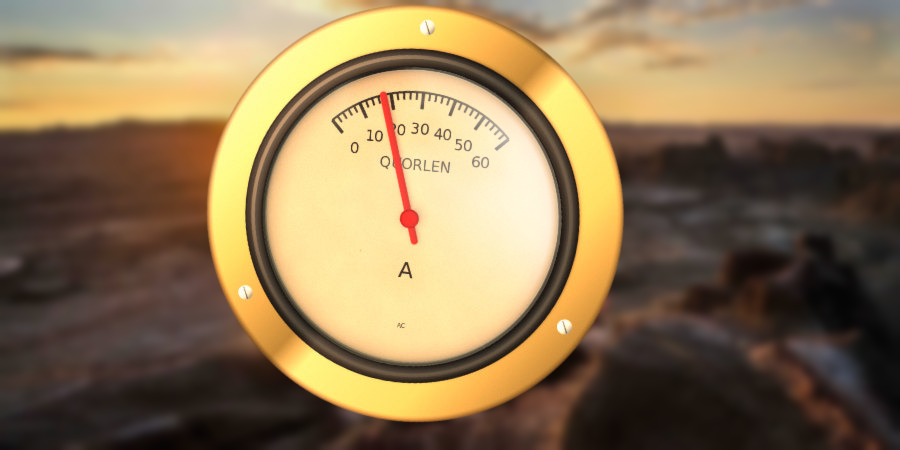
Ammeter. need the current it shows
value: 18 A
